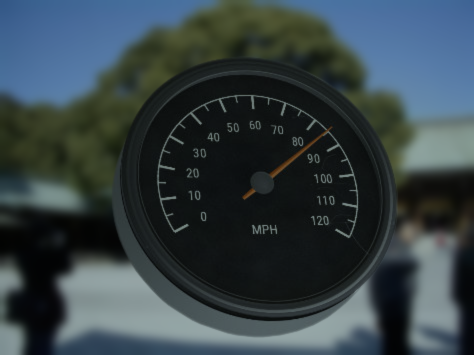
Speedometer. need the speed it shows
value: 85 mph
